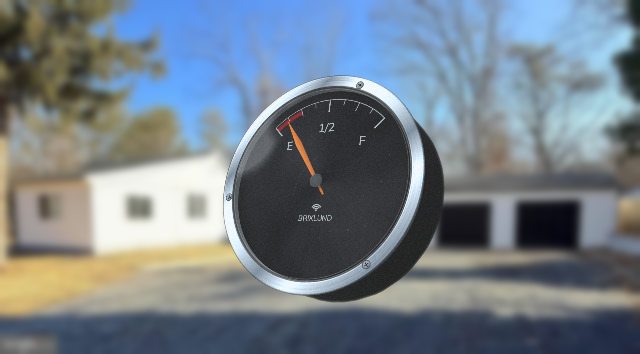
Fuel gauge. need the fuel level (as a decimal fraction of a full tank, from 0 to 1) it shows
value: 0.125
